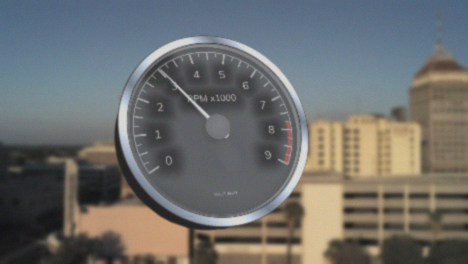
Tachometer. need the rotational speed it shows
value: 3000 rpm
